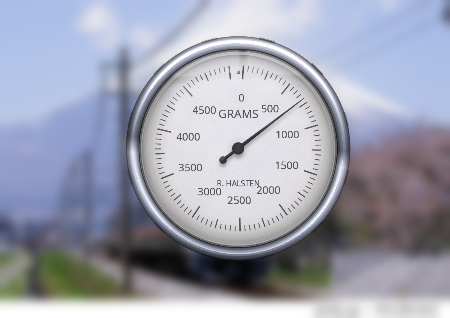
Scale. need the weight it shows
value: 700 g
